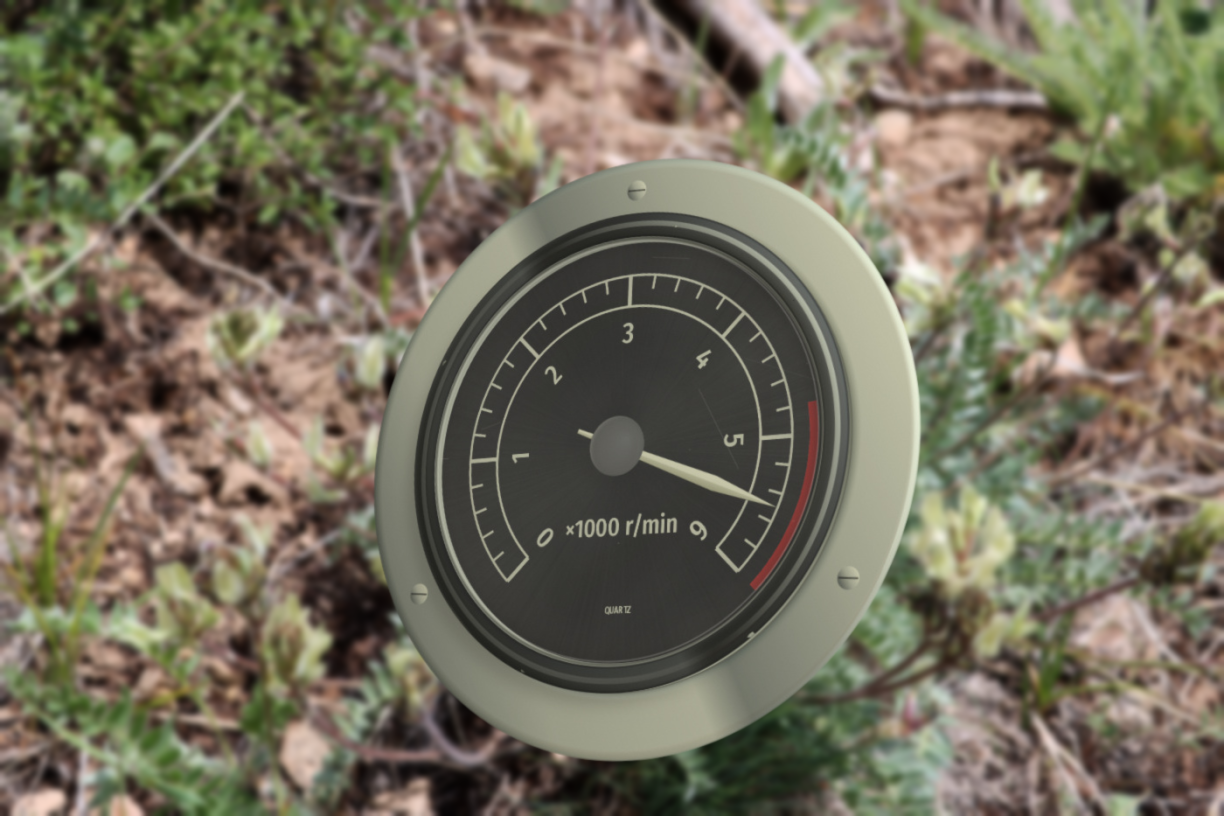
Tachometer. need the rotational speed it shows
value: 5500 rpm
